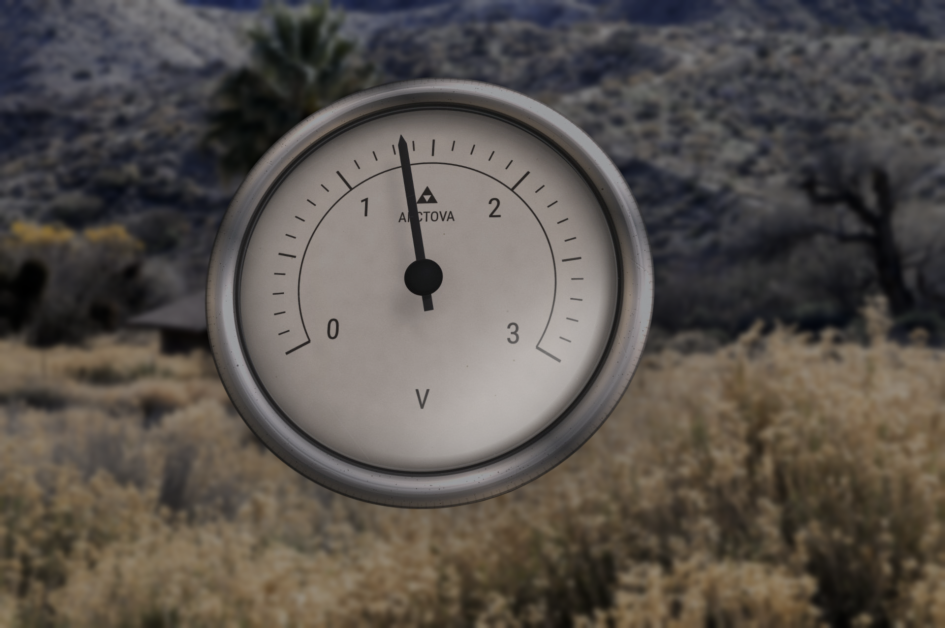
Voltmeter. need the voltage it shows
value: 1.35 V
